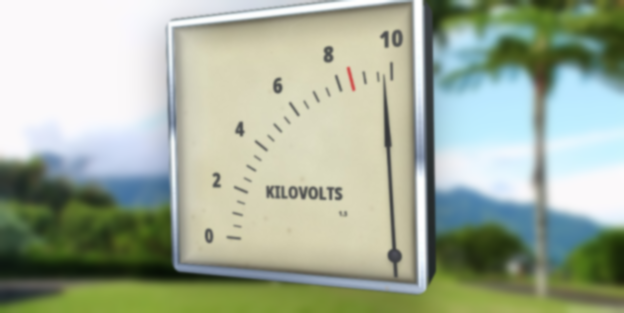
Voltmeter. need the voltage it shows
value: 9.75 kV
